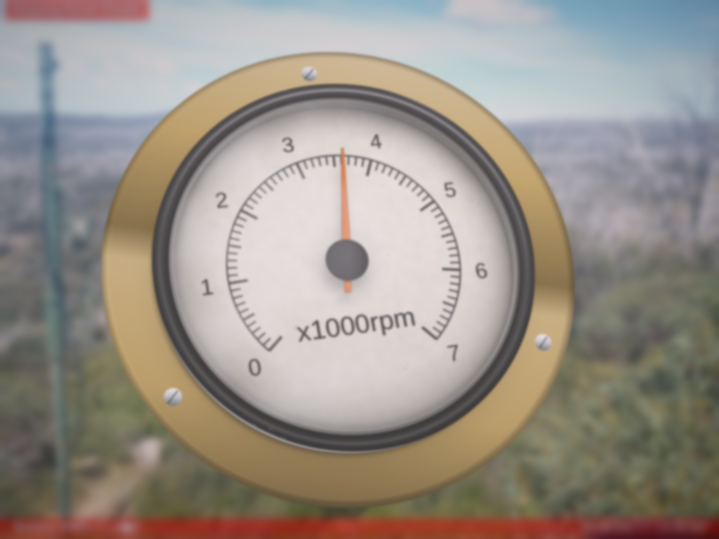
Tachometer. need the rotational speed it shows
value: 3600 rpm
